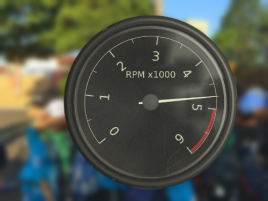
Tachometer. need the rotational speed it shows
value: 4750 rpm
